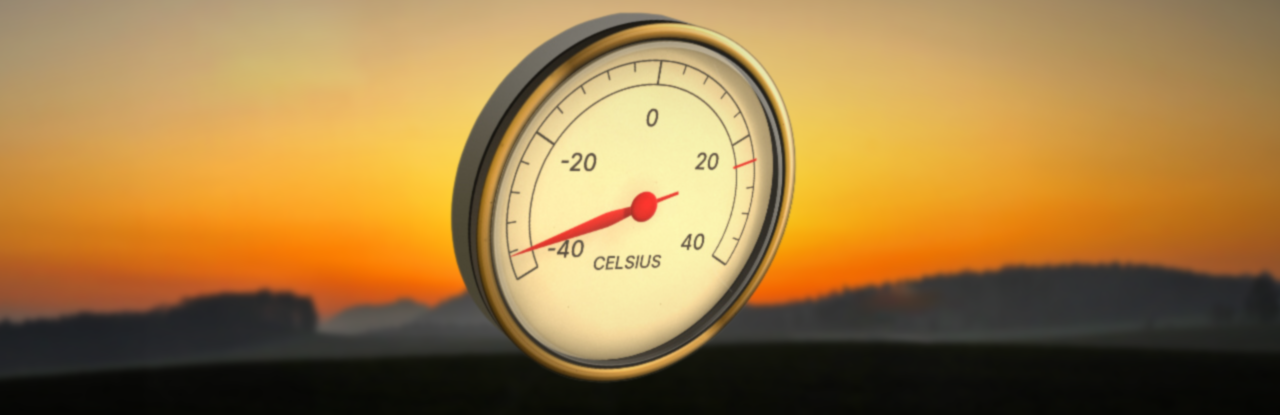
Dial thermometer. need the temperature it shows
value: -36 °C
